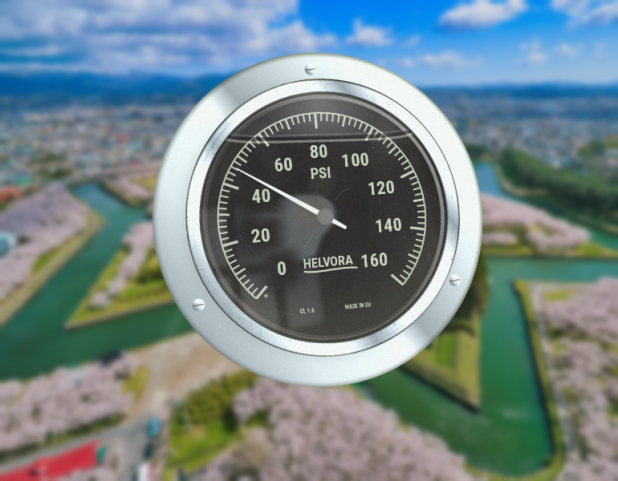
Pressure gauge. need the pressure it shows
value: 46 psi
